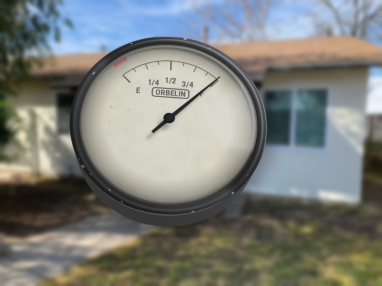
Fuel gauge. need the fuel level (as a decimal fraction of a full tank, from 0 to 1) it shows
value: 1
